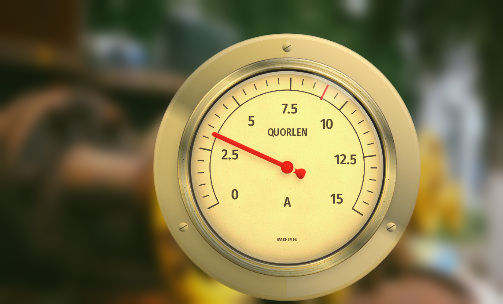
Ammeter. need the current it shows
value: 3.25 A
